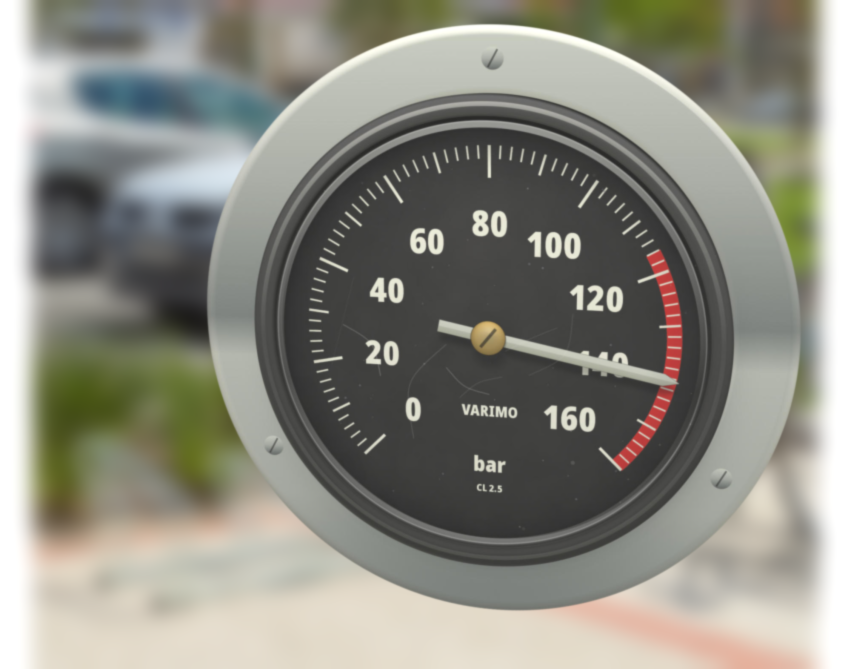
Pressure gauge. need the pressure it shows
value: 140 bar
